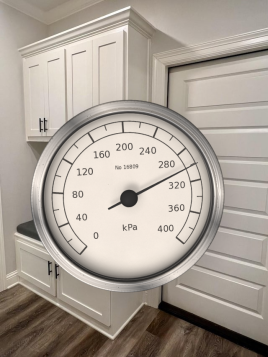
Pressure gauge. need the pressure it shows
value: 300 kPa
